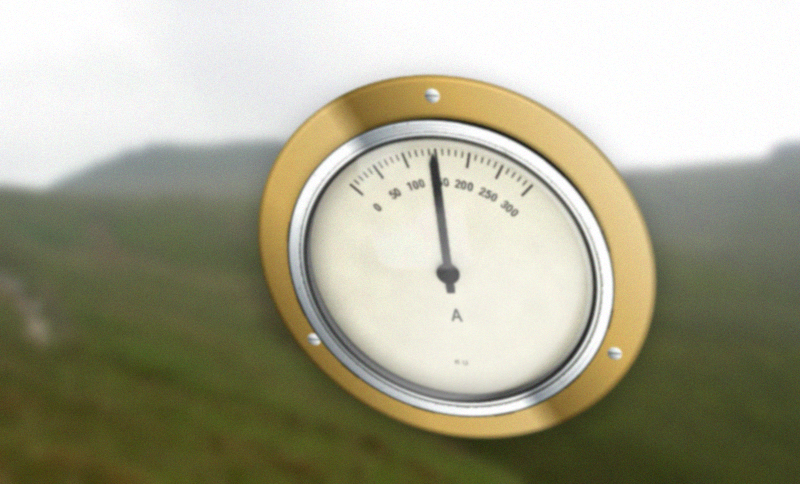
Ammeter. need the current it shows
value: 150 A
